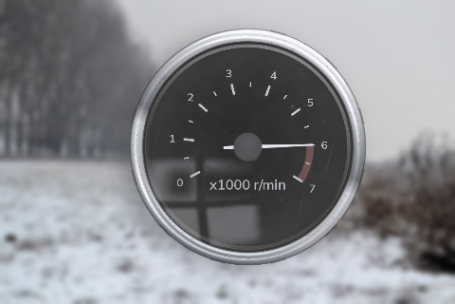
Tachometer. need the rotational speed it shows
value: 6000 rpm
